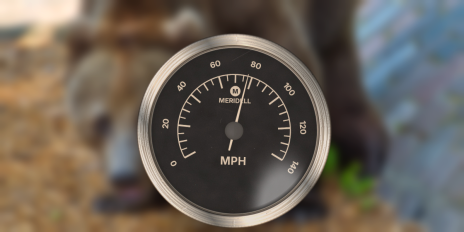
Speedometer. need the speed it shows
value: 77.5 mph
